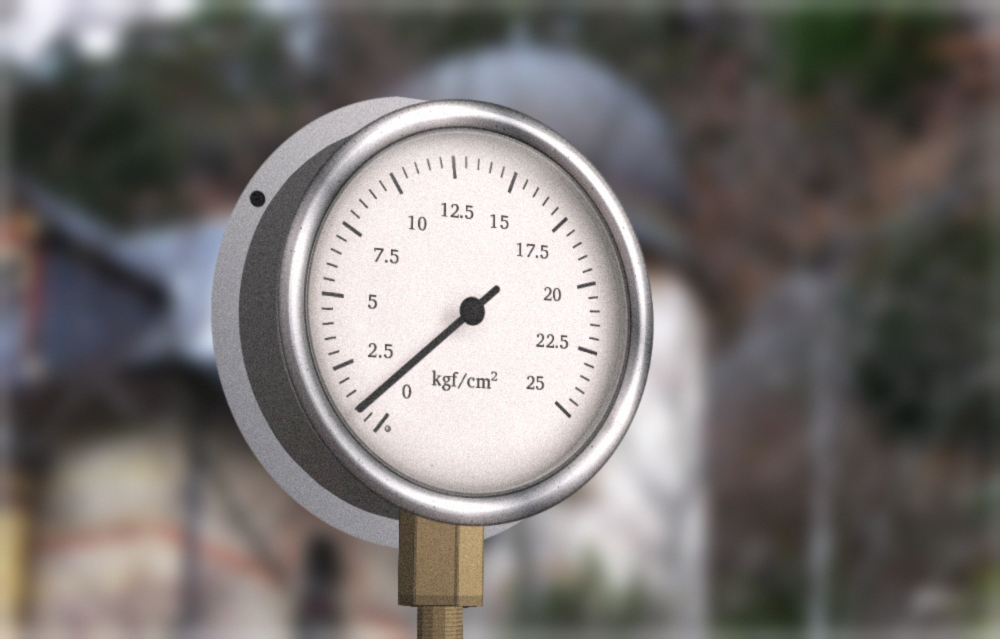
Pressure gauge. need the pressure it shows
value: 1 kg/cm²
